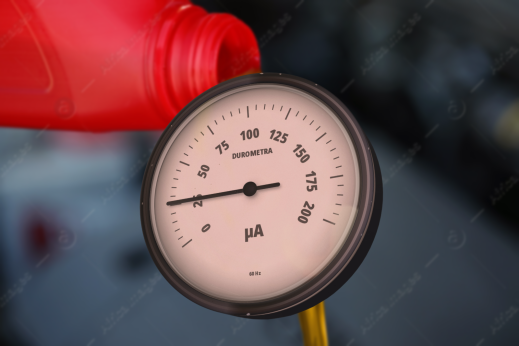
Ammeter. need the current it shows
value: 25 µA
